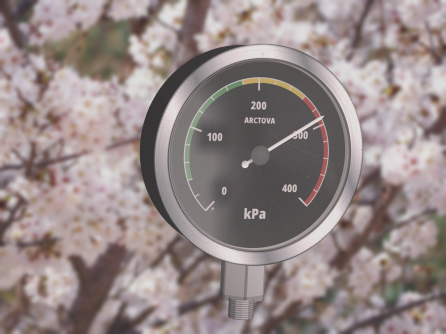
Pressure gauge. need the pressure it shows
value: 290 kPa
